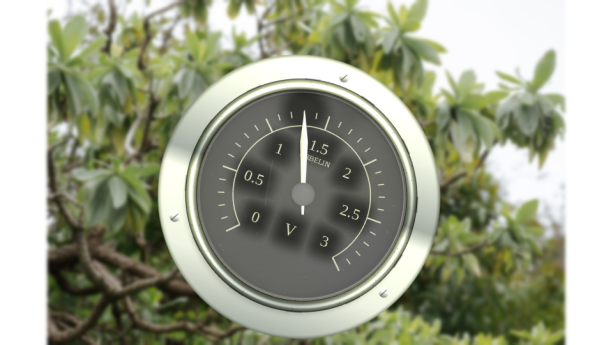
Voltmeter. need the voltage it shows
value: 1.3 V
